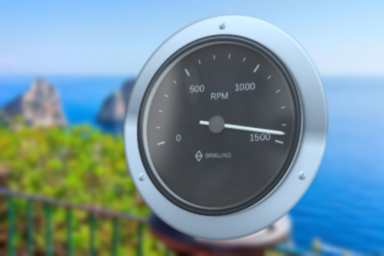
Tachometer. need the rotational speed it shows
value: 1450 rpm
